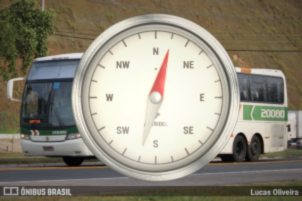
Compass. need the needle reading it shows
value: 15 °
